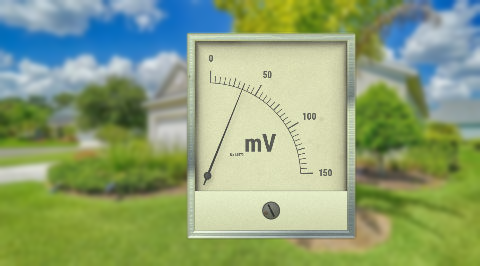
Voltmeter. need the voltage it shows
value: 35 mV
